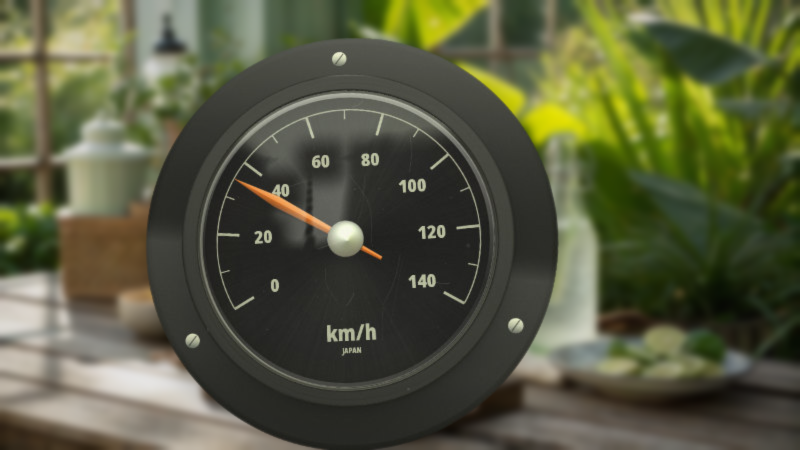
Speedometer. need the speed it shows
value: 35 km/h
